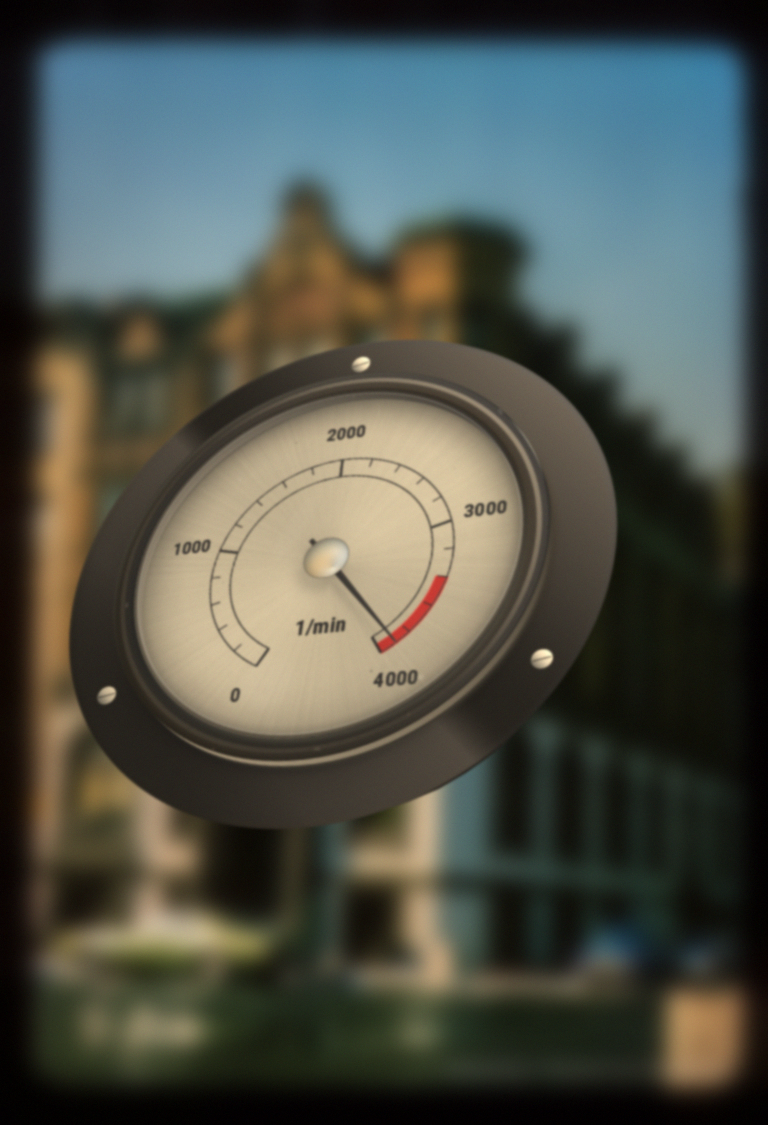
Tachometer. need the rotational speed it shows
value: 3900 rpm
